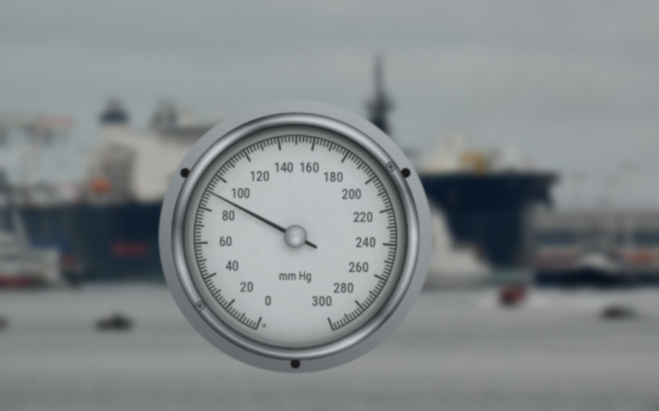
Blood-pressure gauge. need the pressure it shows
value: 90 mmHg
